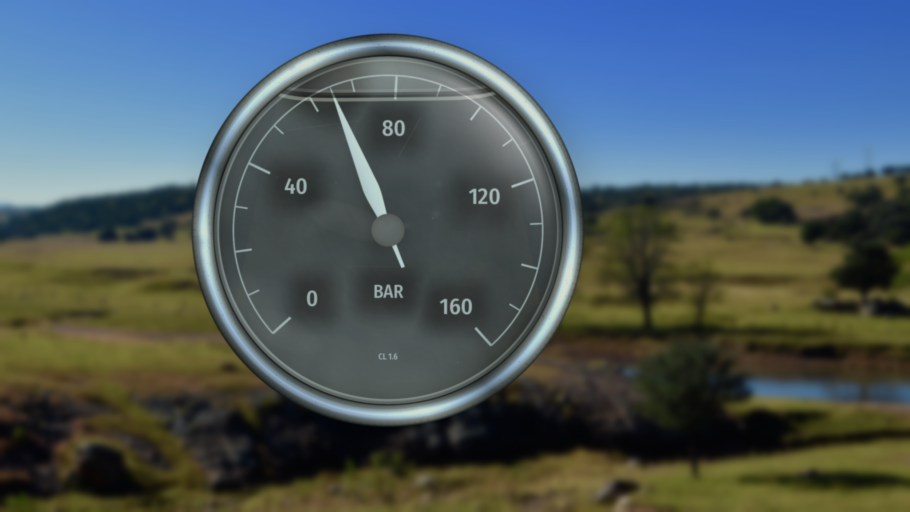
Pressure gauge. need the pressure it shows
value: 65 bar
